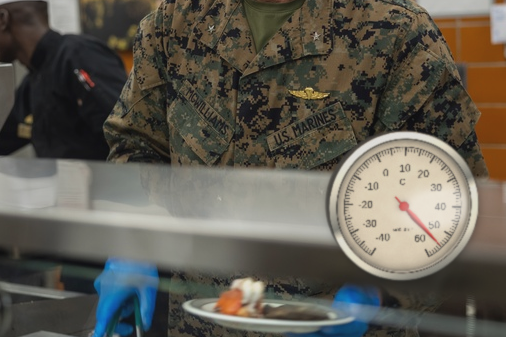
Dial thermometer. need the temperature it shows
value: 55 °C
